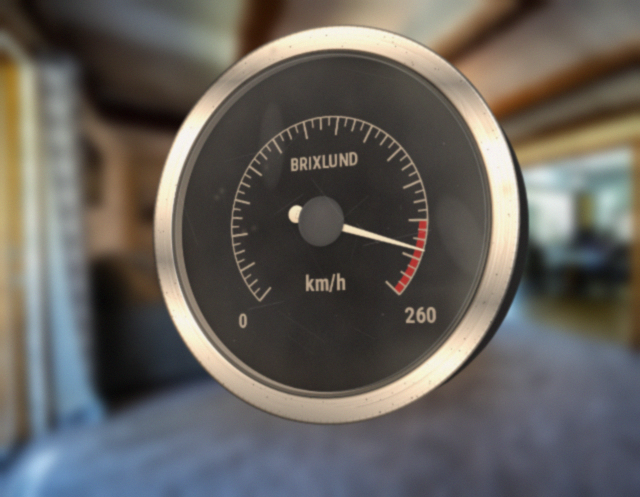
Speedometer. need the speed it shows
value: 235 km/h
